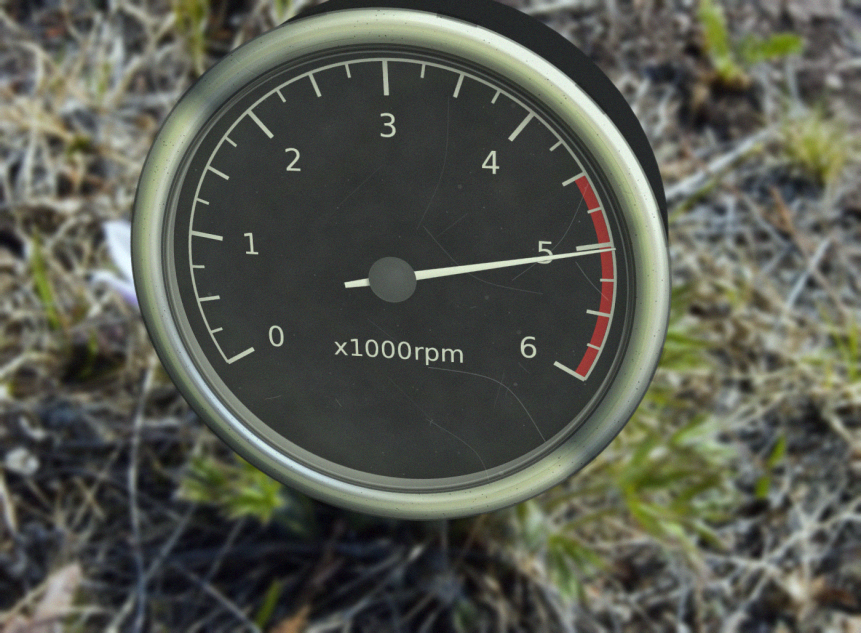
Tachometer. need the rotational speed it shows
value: 5000 rpm
